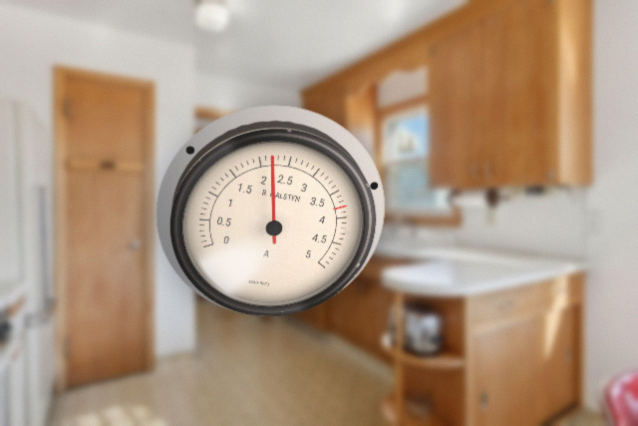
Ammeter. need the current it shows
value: 2.2 A
